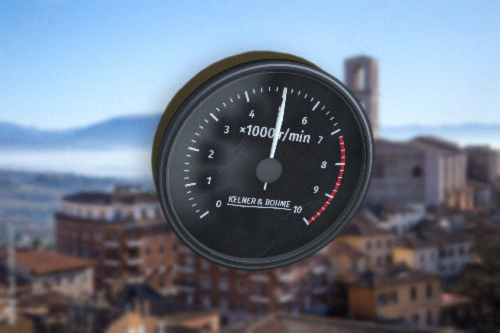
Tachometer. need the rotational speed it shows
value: 5000 rpm
